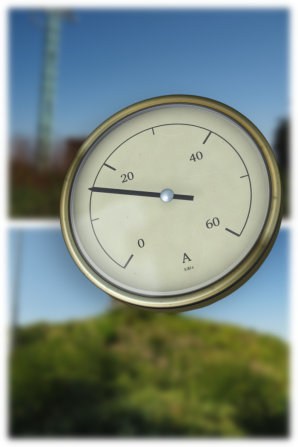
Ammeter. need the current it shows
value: 15 A
